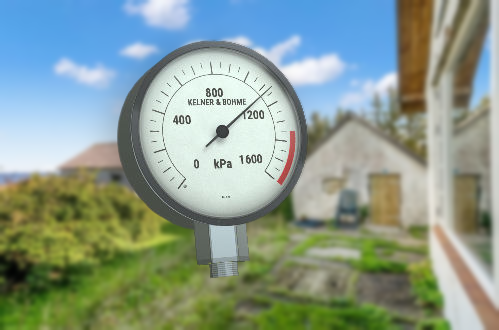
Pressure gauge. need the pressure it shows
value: 1125 kPa
